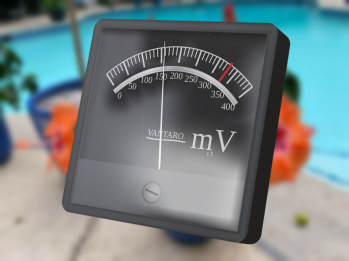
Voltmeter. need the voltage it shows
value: 160 mV
